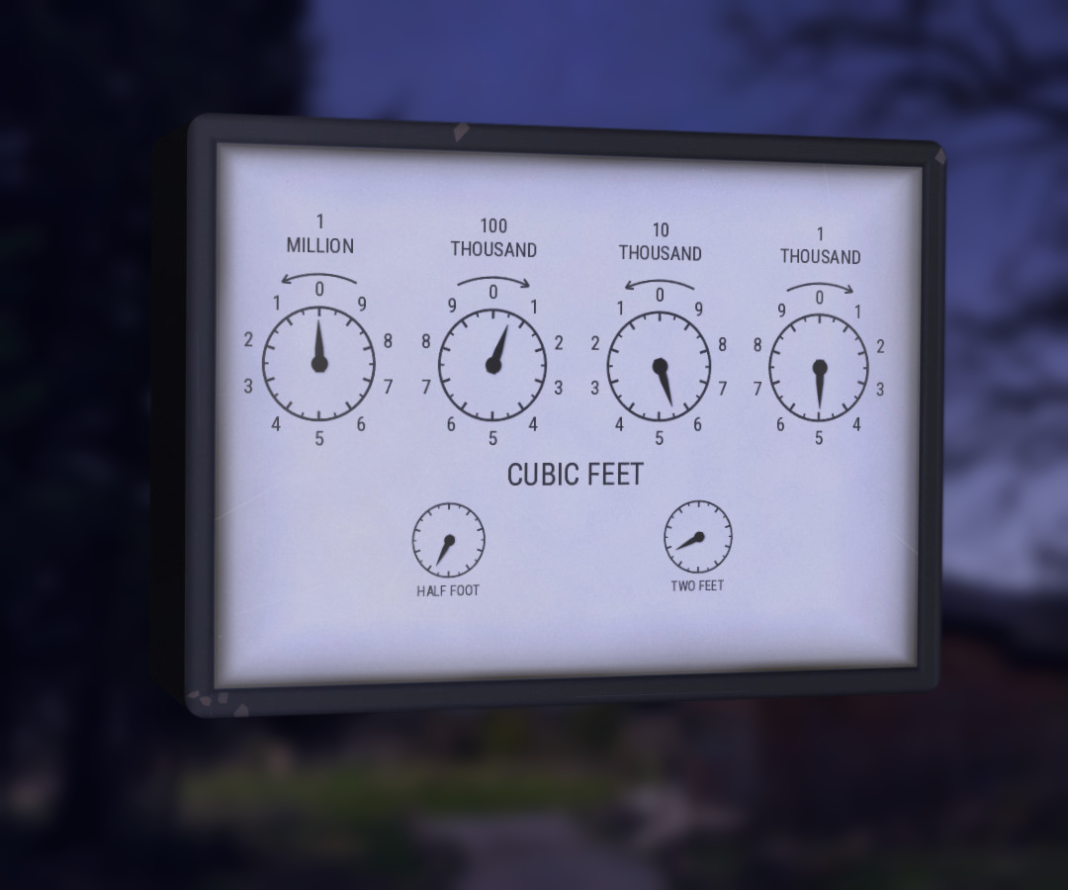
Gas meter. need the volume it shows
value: 5500 ft³
